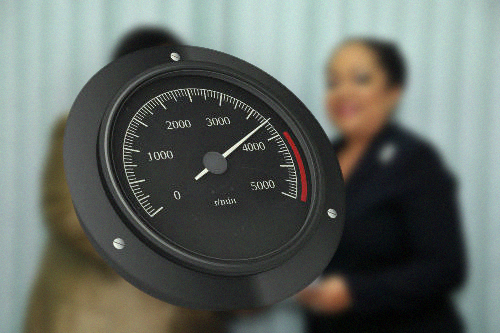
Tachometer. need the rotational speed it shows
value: 3750 rpm
